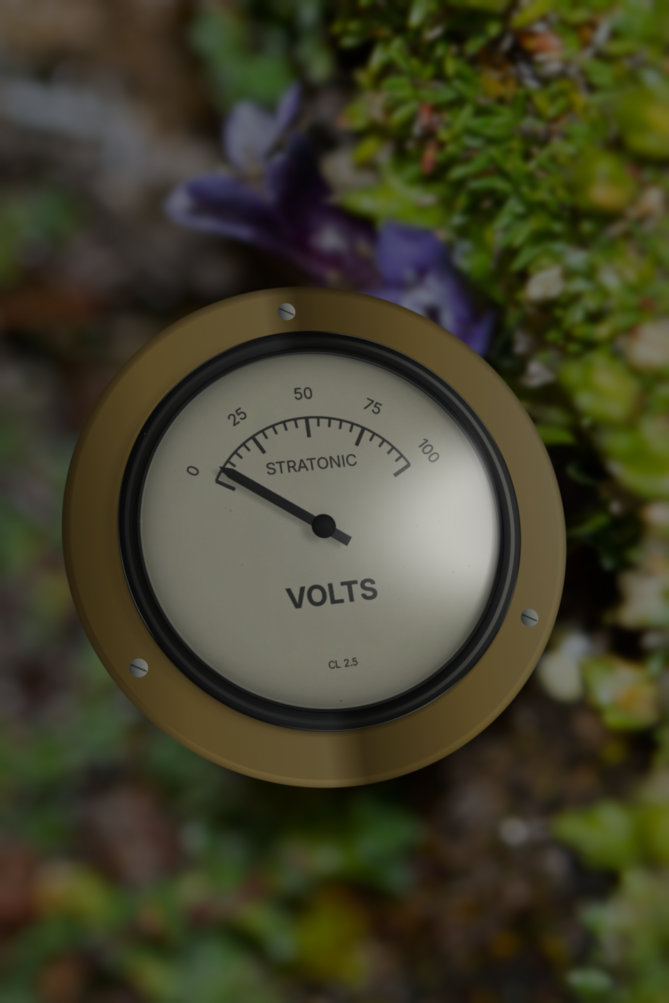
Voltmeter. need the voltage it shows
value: 5 V
